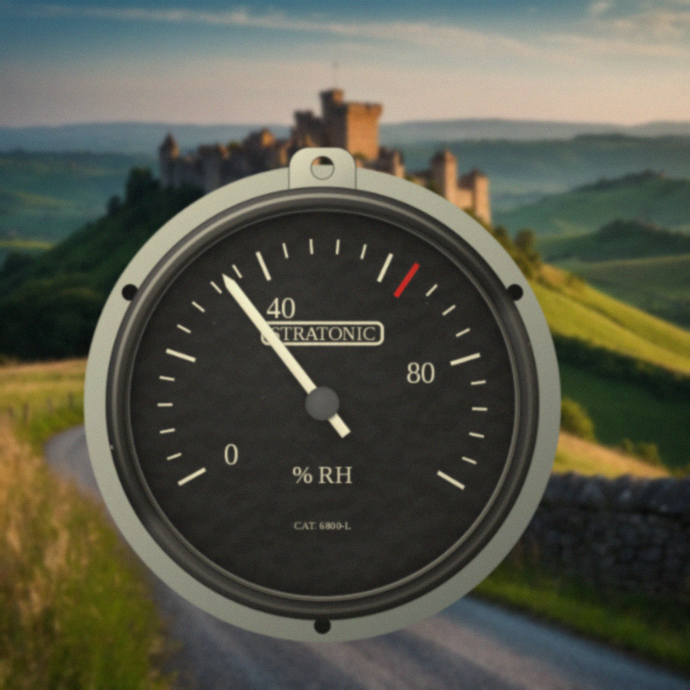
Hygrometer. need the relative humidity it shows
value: 34 %
